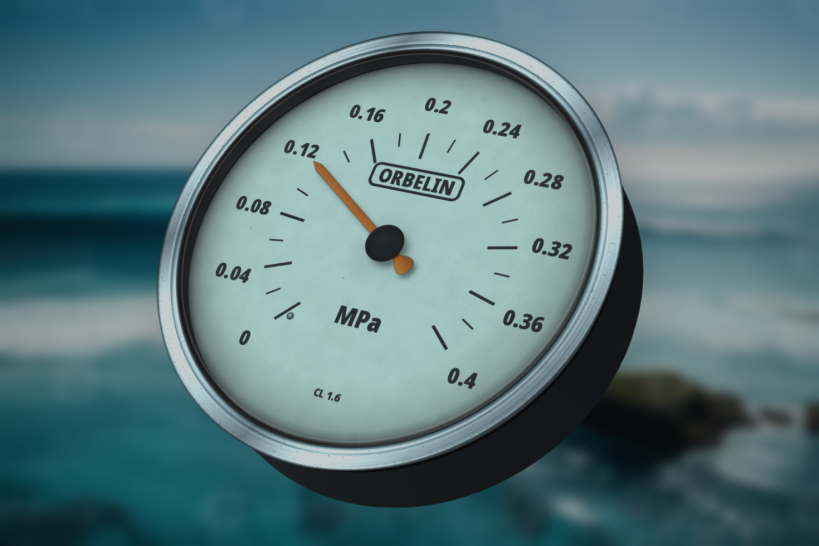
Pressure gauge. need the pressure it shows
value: 0.12 MPa
